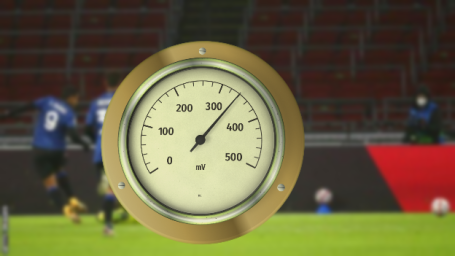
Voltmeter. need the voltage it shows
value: 340 mV
